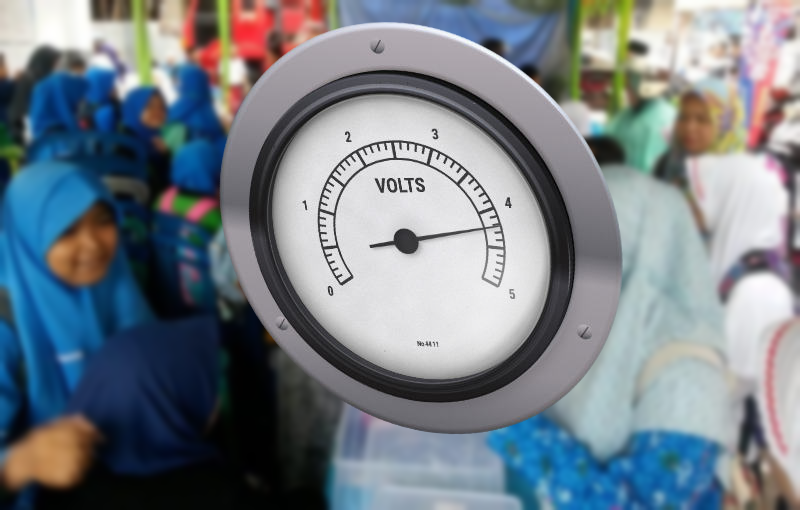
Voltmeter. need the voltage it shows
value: 4.2 V
